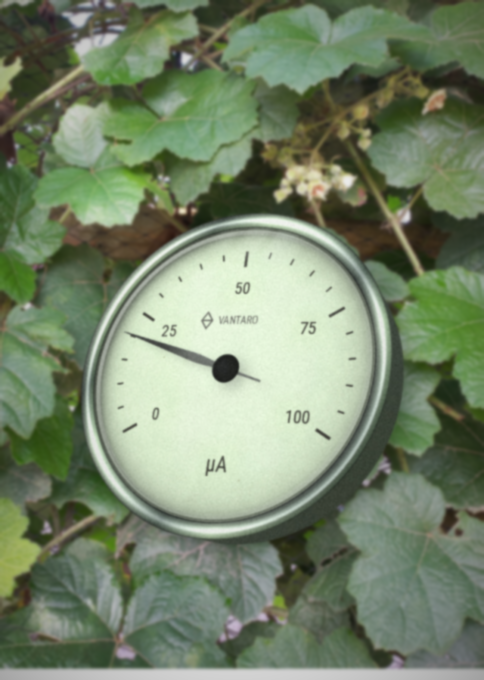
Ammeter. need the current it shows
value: 20 µA
